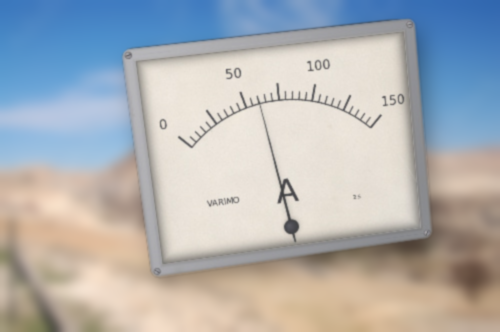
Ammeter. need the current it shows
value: 60 A
